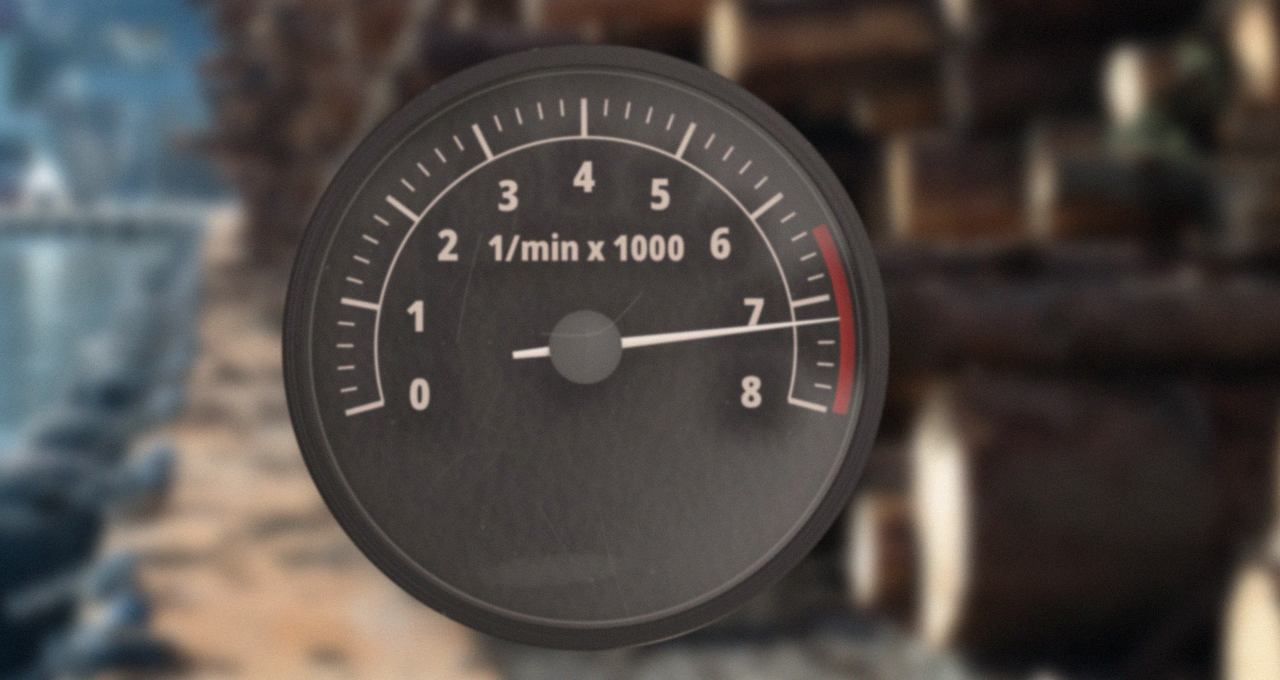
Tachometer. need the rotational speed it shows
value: 7200 rpm
